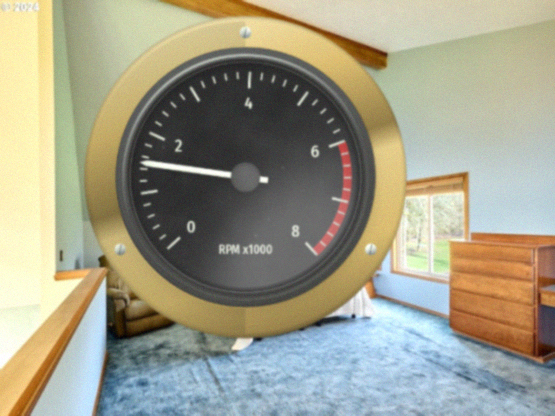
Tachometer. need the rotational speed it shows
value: 1500 rpm
